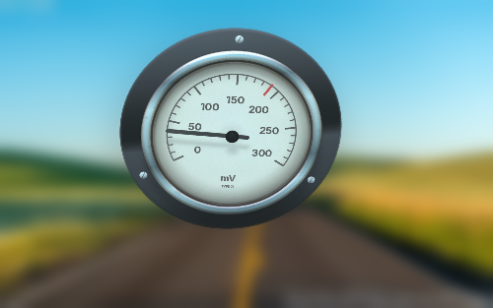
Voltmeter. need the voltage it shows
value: 40 mV
